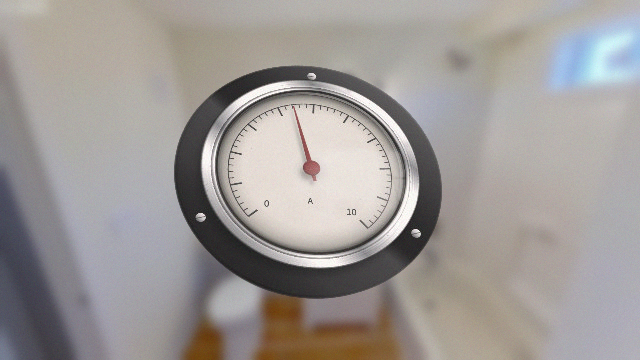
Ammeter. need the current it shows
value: 4.4 A
